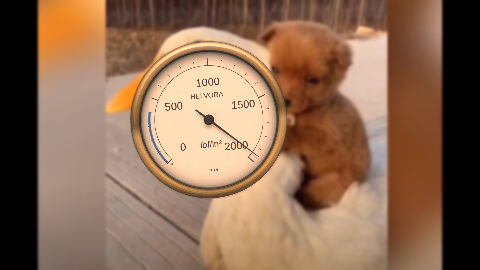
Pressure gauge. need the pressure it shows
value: 1950 psi
